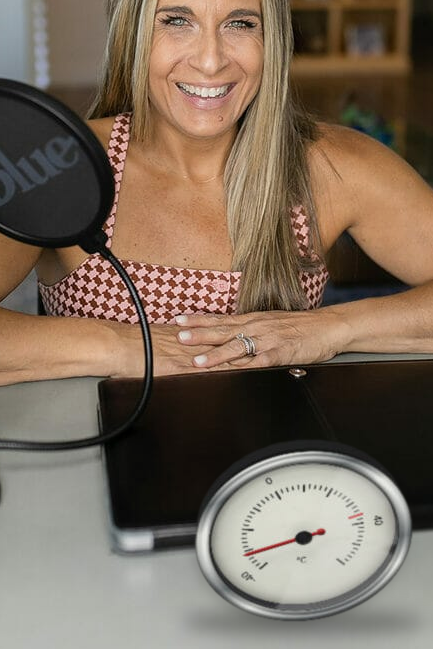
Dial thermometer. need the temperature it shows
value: -30 °C
